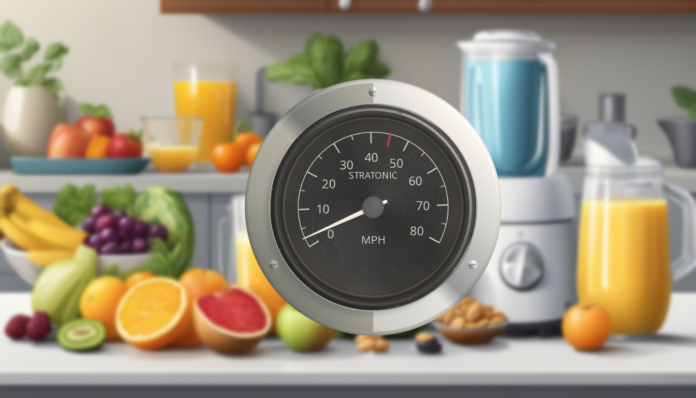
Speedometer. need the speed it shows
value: 2.5 mph
